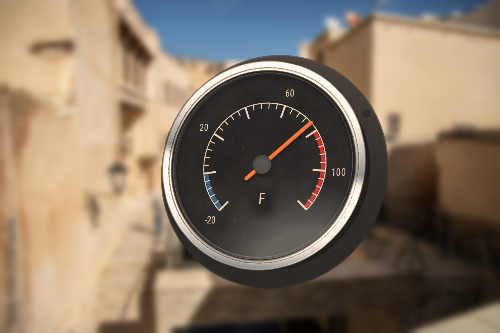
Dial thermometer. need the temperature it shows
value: 76 °F
